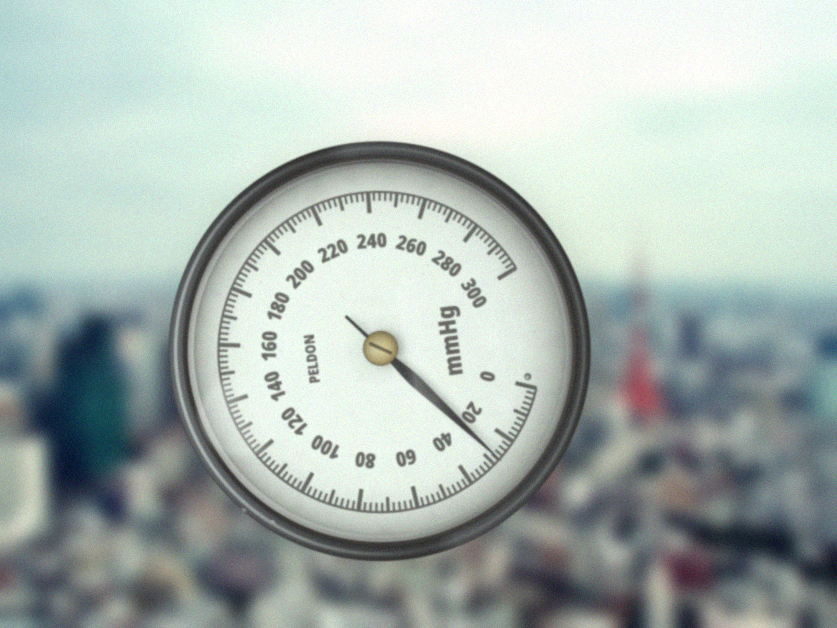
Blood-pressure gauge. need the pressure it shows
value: 28 mmHg
